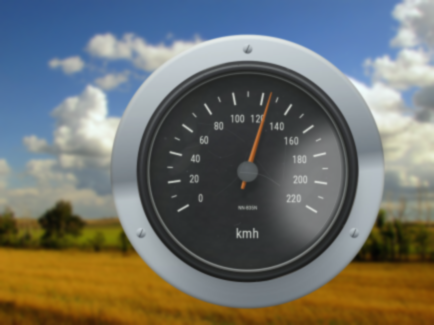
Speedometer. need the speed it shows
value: 125 km/h
